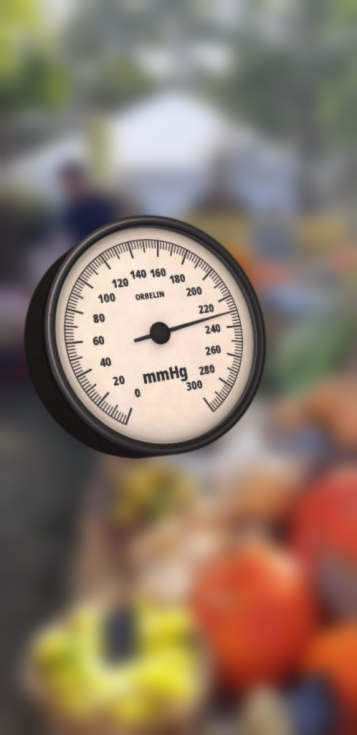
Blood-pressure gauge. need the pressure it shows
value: 230 mmHg
